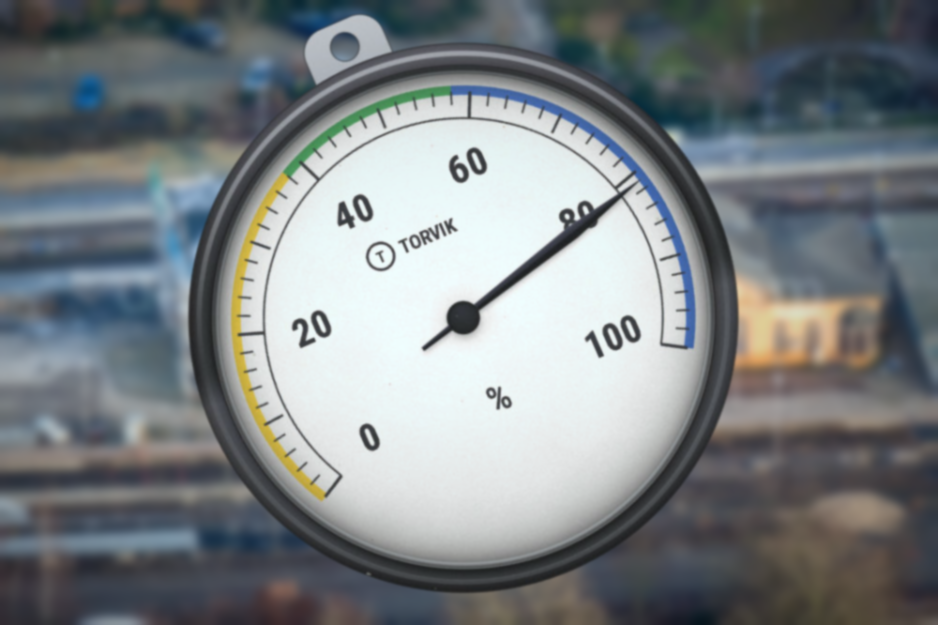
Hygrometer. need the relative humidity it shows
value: 81 %
